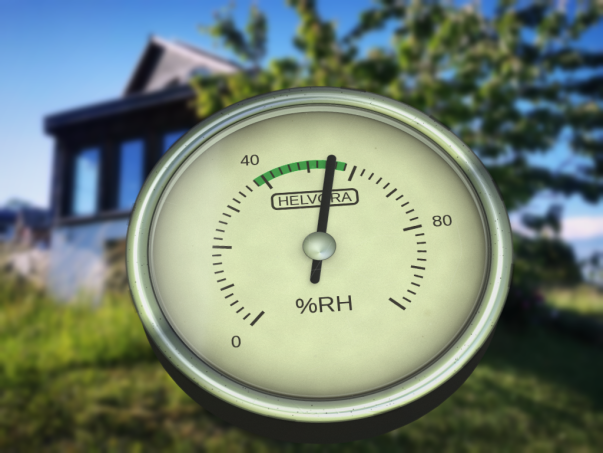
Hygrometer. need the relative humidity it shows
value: 55 %
